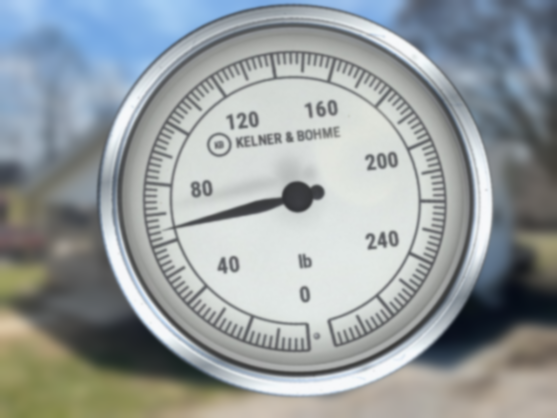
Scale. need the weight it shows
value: 64 lb
